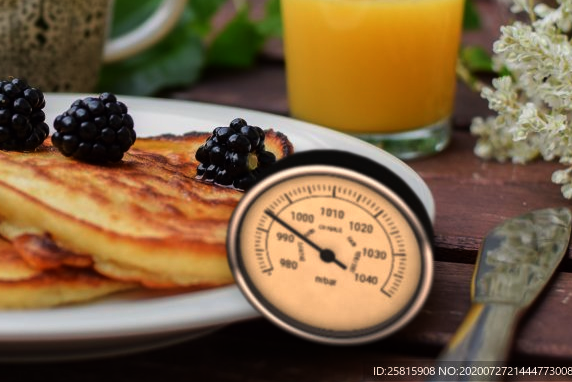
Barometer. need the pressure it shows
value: 995 mbar
